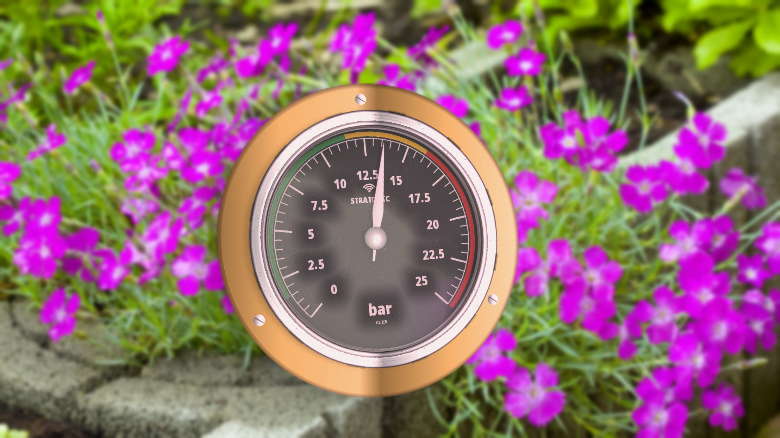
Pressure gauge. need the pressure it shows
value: 13.5 bar
